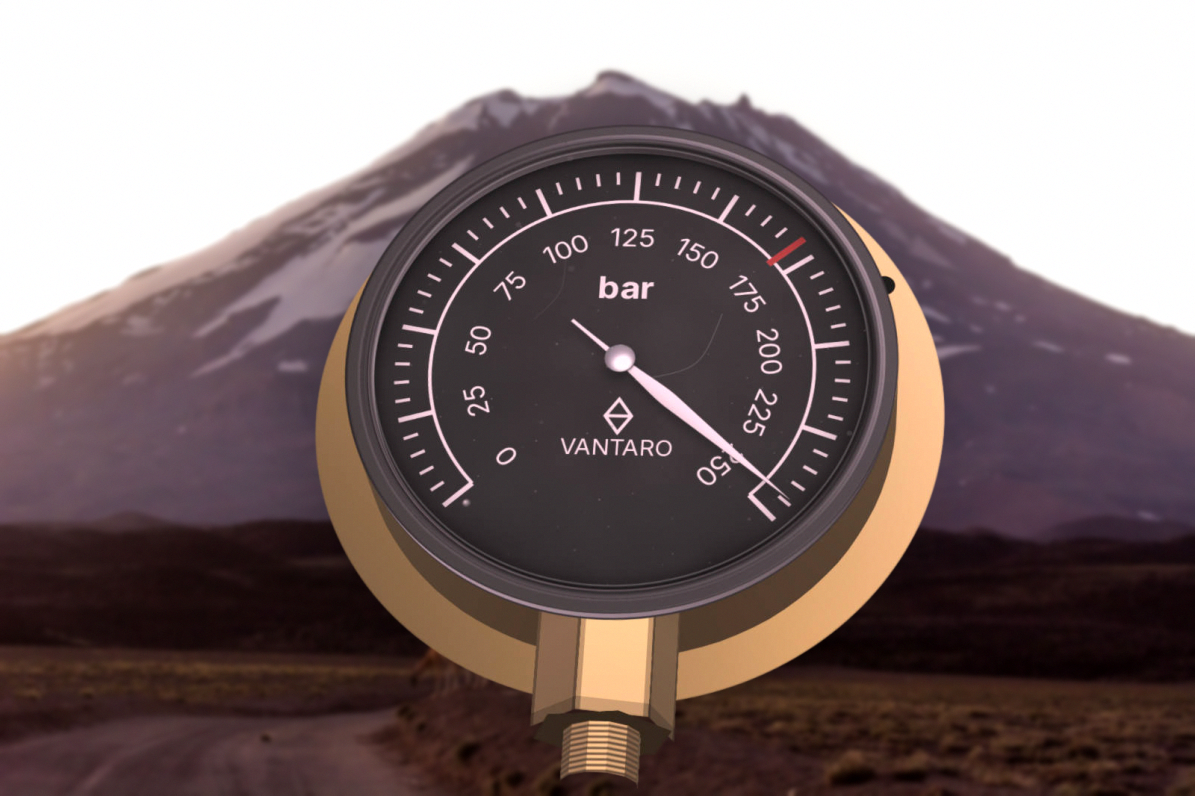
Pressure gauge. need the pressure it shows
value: 245 bar
